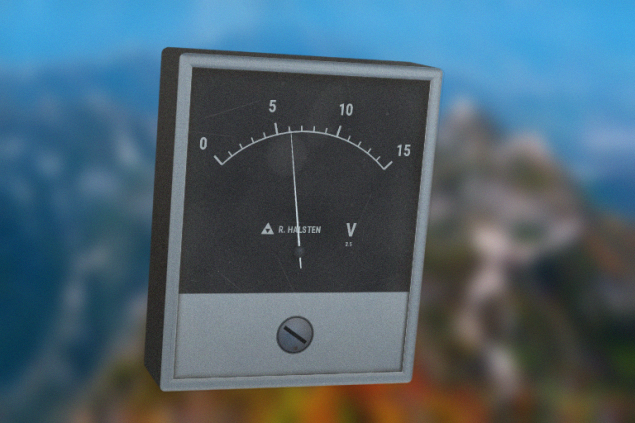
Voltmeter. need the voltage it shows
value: 6 V
